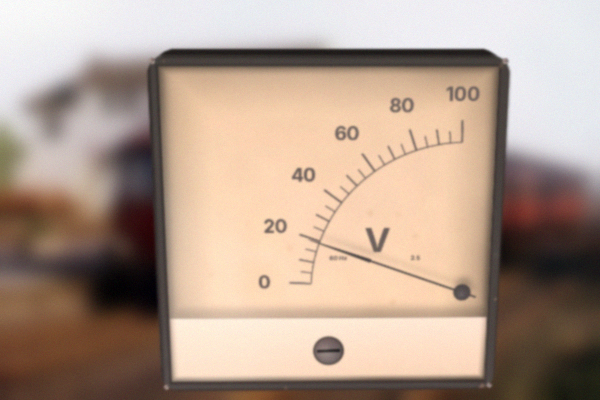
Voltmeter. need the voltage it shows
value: 20 V
